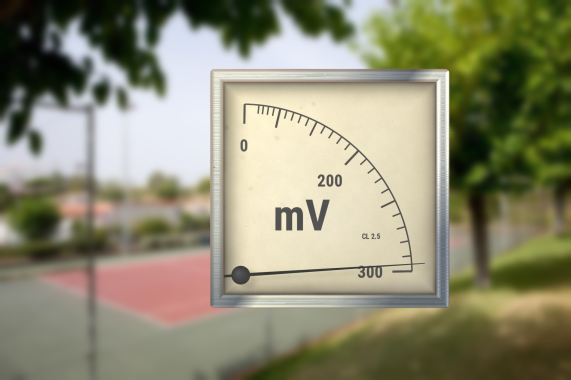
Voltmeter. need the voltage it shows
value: 295 mV
